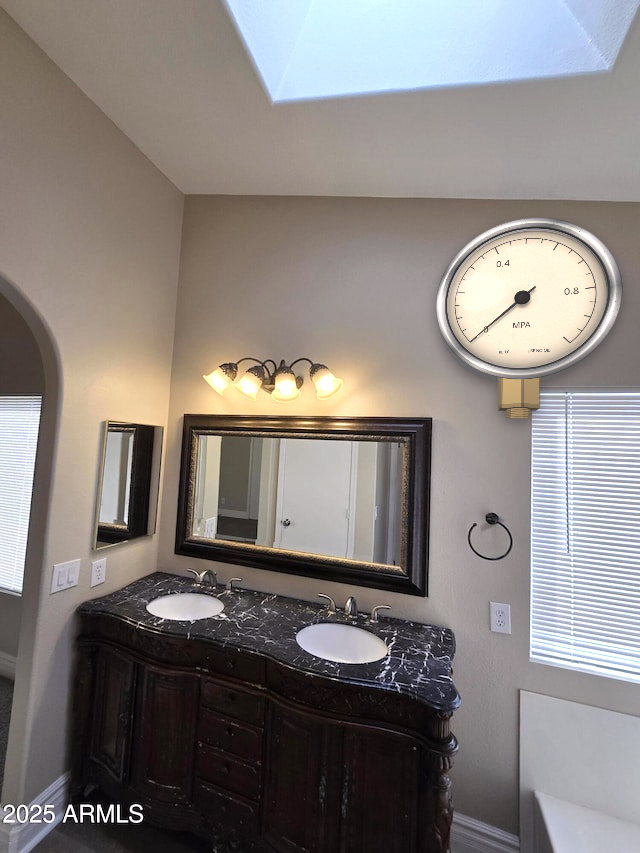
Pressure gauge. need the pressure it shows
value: 0 MPa
